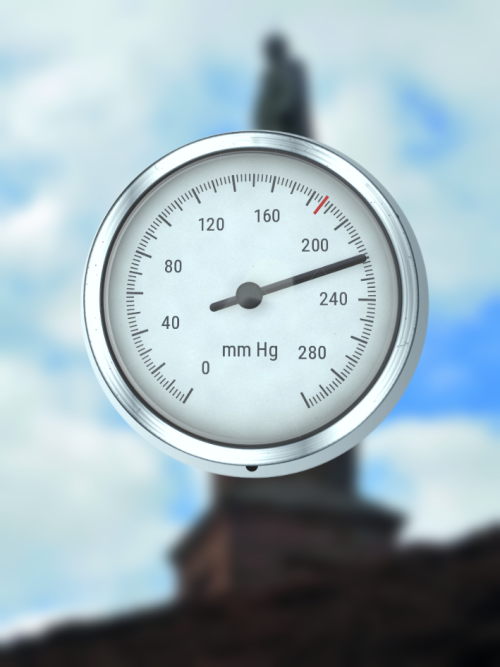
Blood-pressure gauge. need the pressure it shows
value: 220 mmHg
